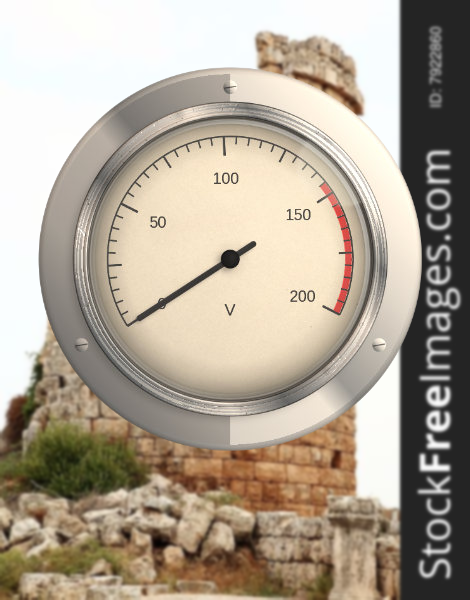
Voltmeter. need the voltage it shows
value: 0 V
